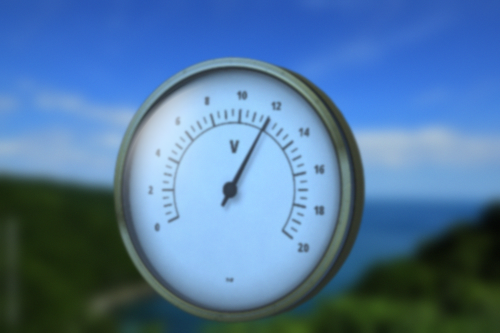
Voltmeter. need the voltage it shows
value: 12 V
